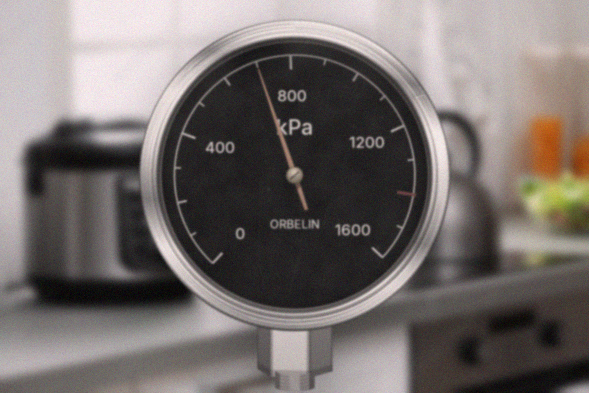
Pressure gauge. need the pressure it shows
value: 700 kPa
